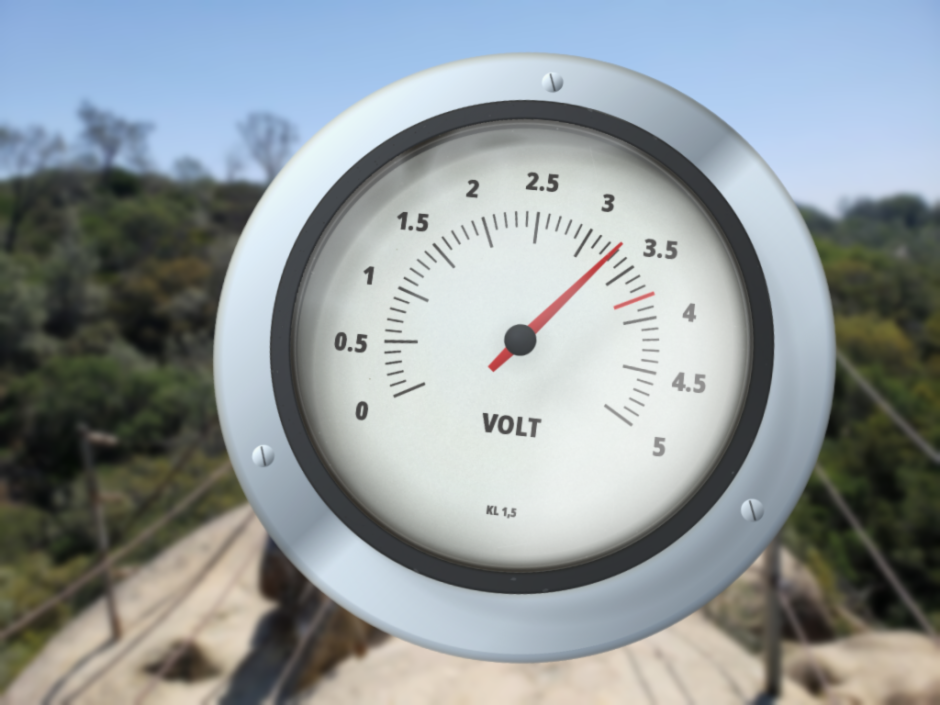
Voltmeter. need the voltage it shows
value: 3.3 V
